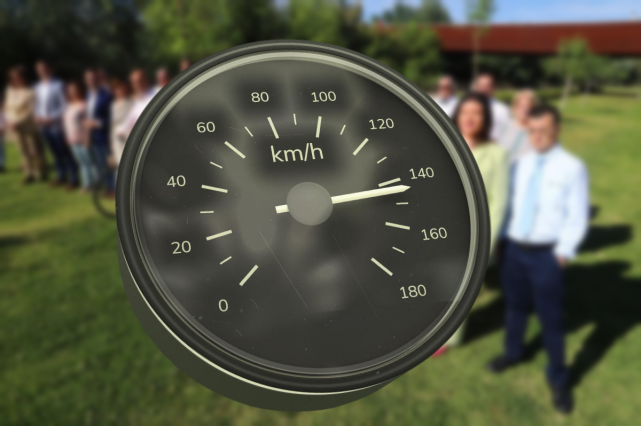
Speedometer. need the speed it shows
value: 145 km/h
